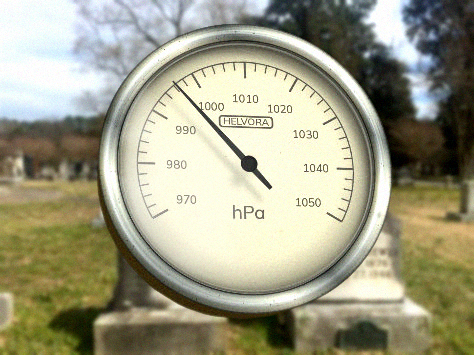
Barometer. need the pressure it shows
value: 996 hPa
